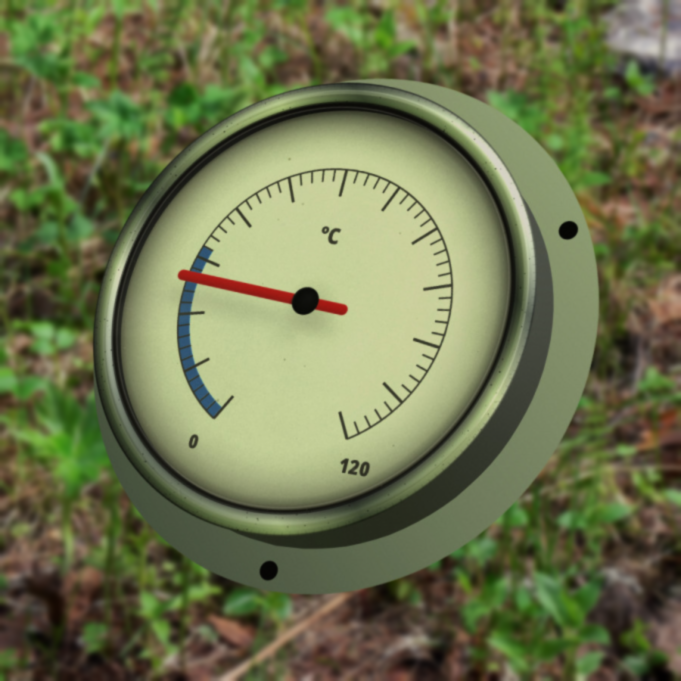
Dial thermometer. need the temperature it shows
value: 26 °C
